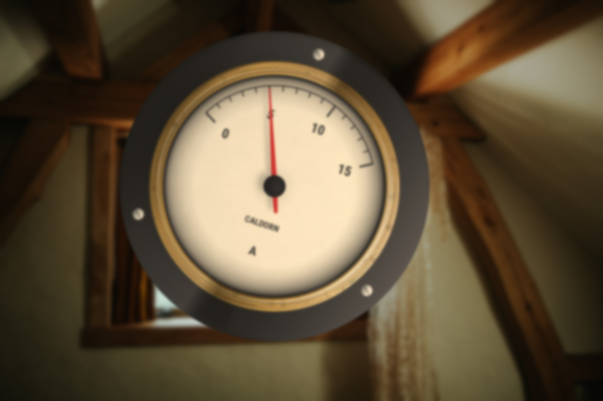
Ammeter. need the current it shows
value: 5 A
